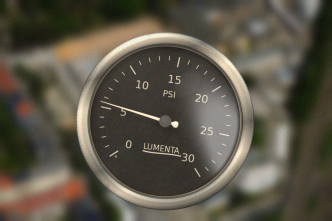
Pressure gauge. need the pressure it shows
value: 5.5 psi
